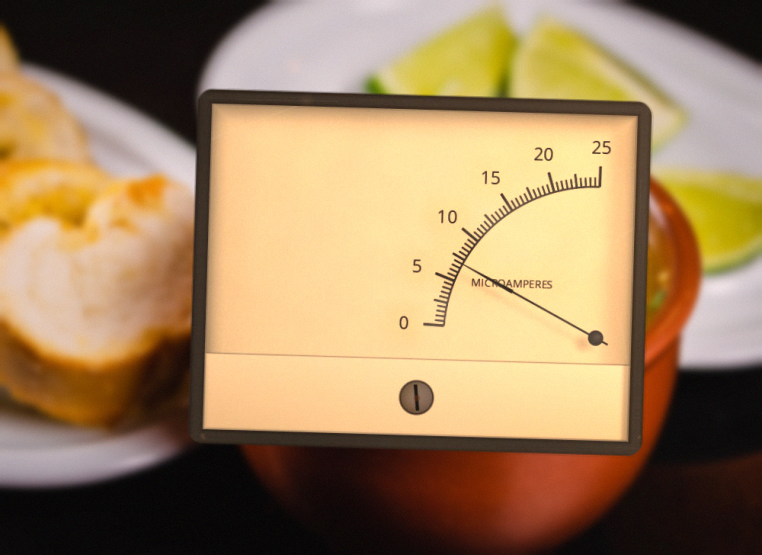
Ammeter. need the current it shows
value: 7 µA
